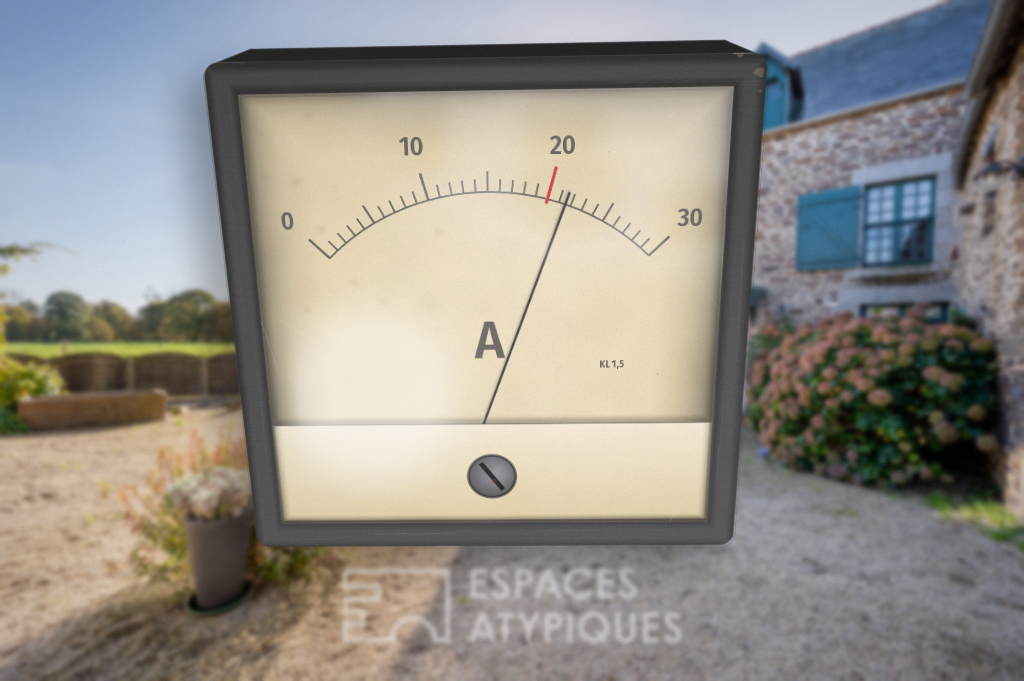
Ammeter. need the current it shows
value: 21.5 A
